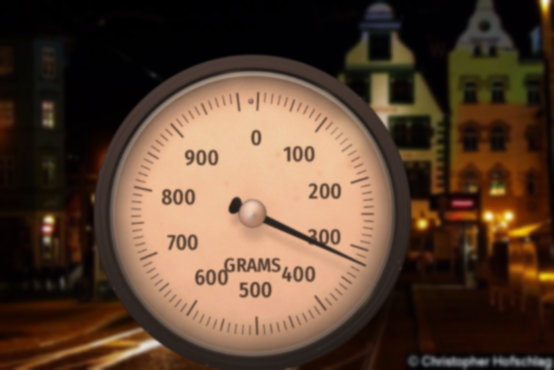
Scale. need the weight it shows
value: 320 g
